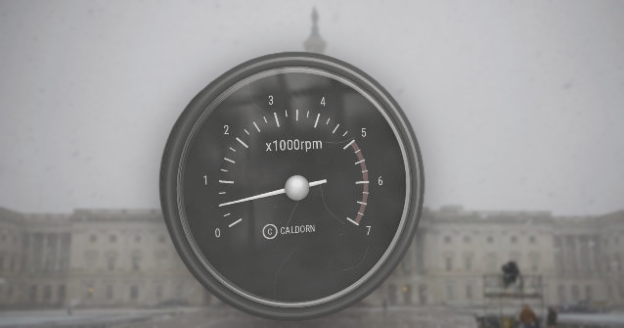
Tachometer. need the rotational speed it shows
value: 500 rpm
